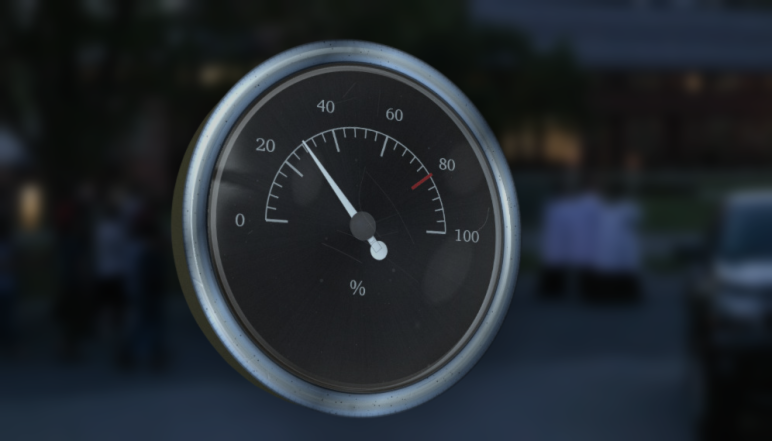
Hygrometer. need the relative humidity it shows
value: 28 %
